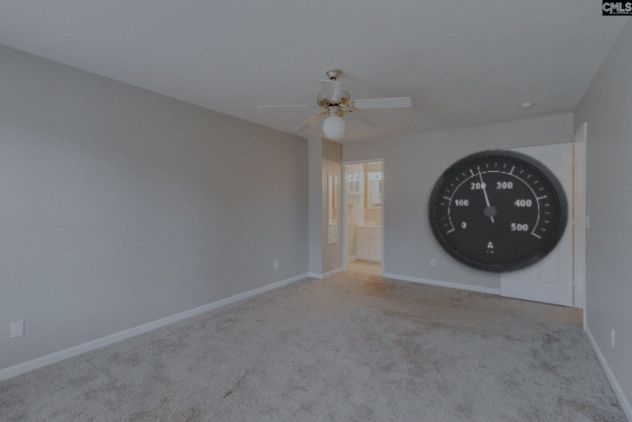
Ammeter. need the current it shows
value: 220 A
